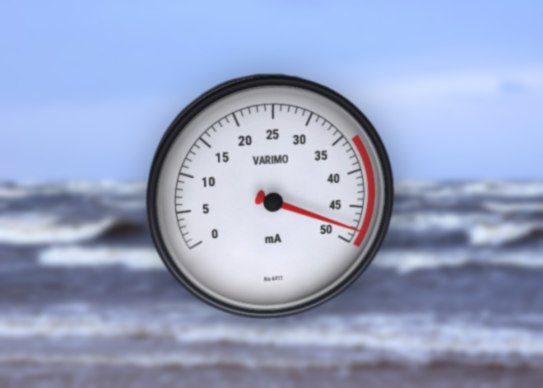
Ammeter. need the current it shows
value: 48 mA
